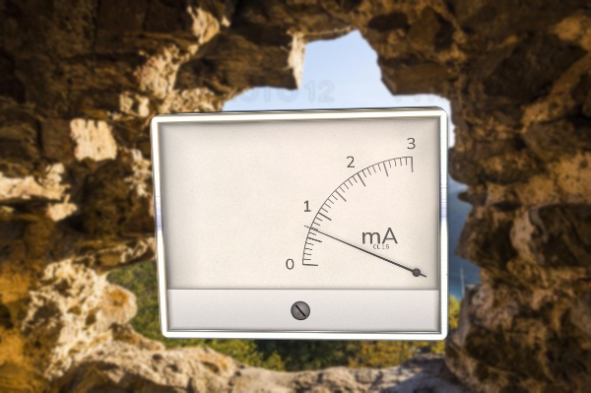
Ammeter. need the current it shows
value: 0.7 mA
